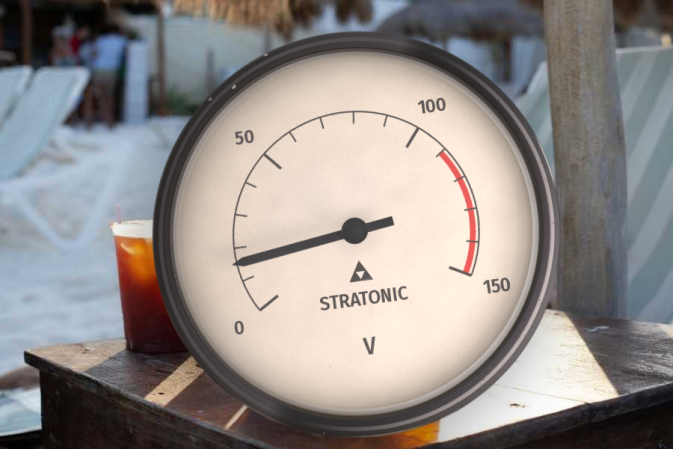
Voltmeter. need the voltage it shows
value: 15 V
